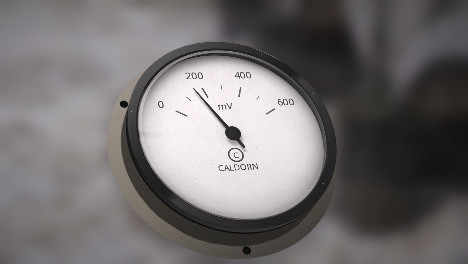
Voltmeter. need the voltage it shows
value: 150 mV
